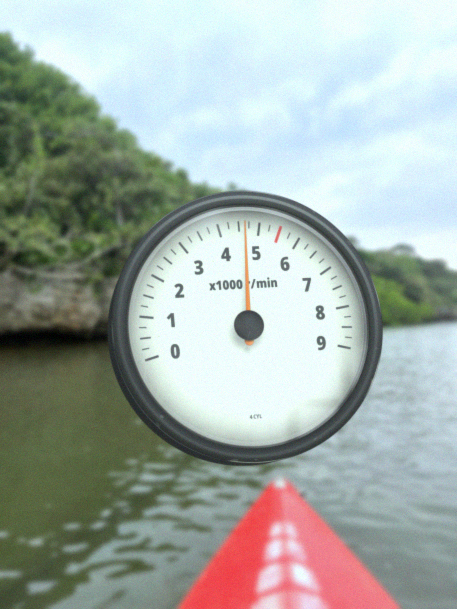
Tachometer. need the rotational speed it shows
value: 4625 rpm
